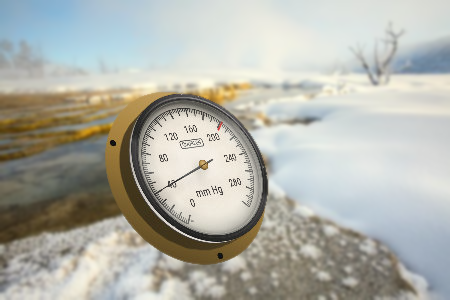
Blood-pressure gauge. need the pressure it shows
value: 40 mmHg
